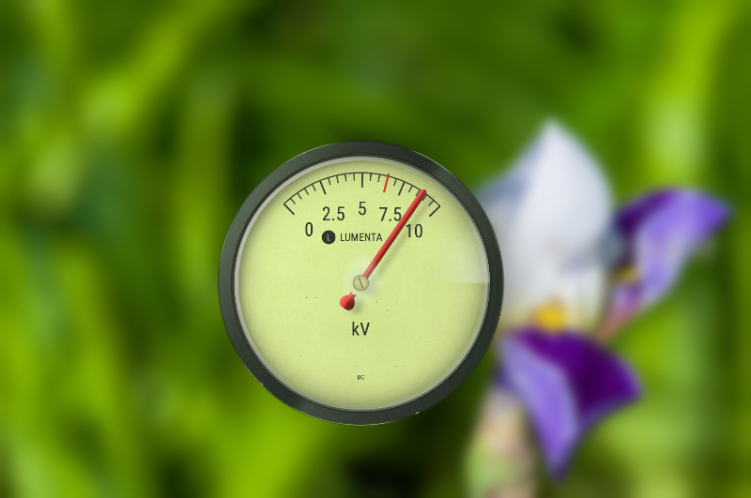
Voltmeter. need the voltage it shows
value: 8.75 kV
